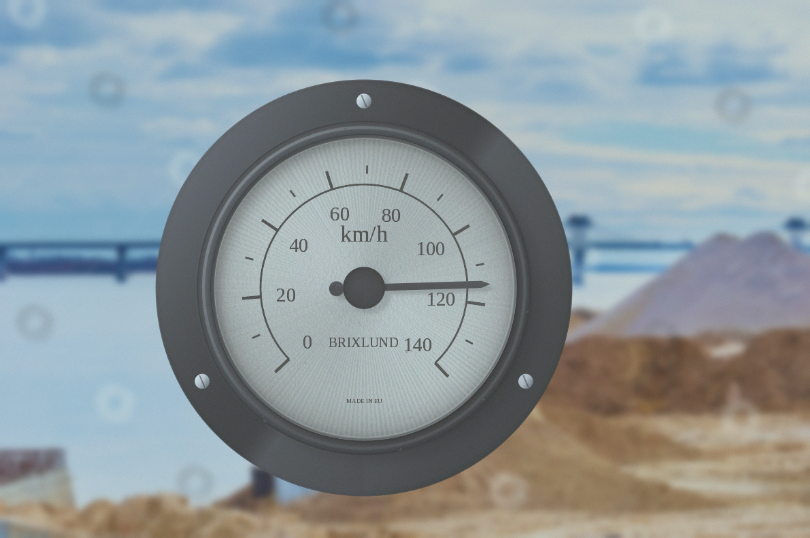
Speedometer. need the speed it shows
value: 115 km/h
